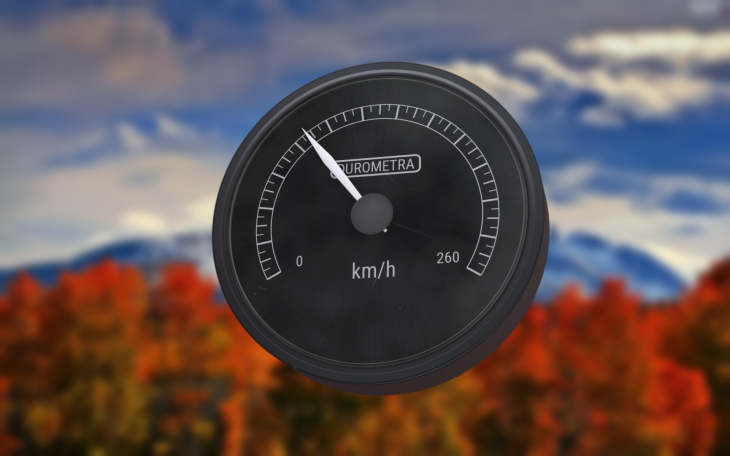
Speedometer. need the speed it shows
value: 87.5 km/h
